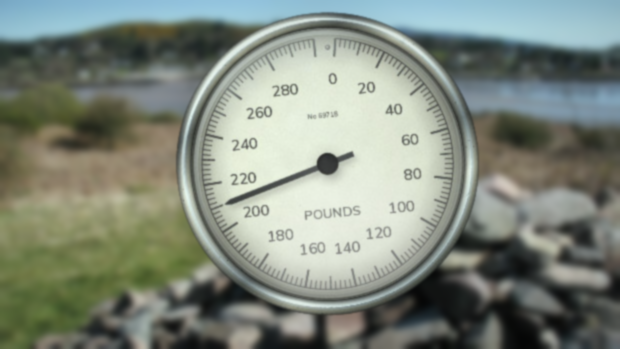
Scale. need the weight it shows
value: 210 lb
